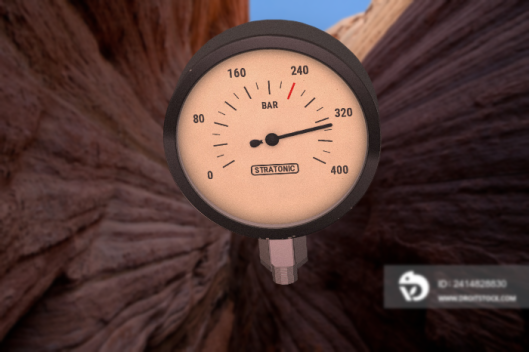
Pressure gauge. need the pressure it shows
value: 330 bar
